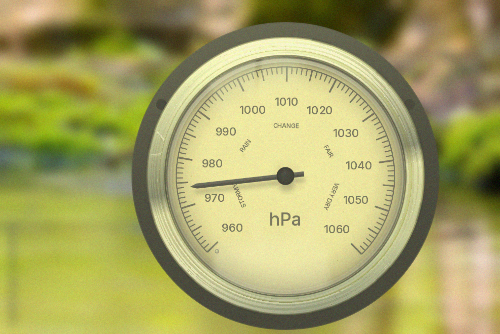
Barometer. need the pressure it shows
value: 974 hPa
